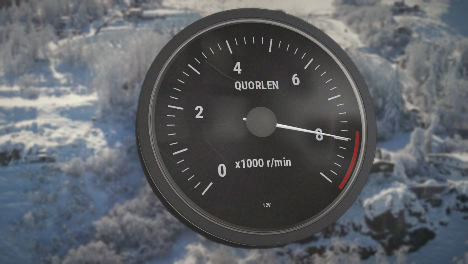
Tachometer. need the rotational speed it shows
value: 8000 rpm
